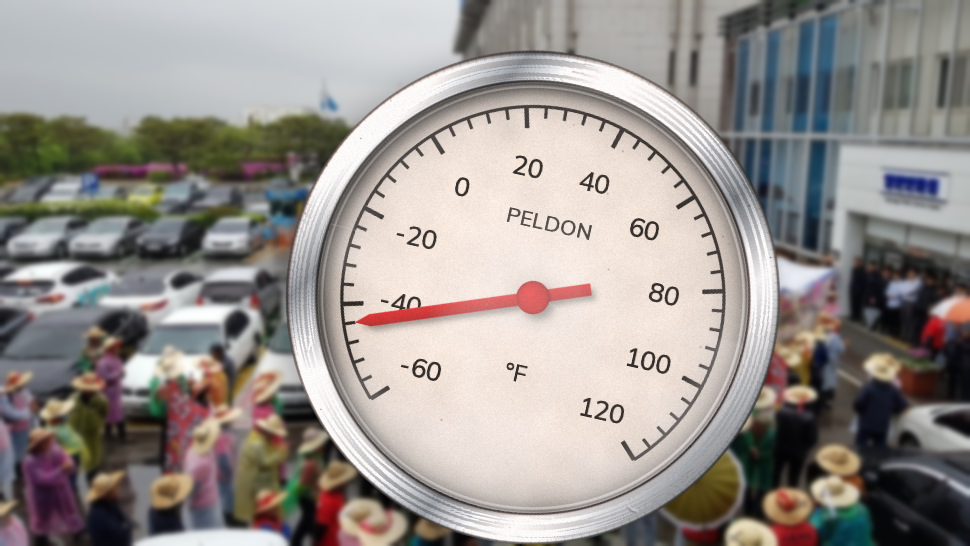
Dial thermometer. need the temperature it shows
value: -44 °F
